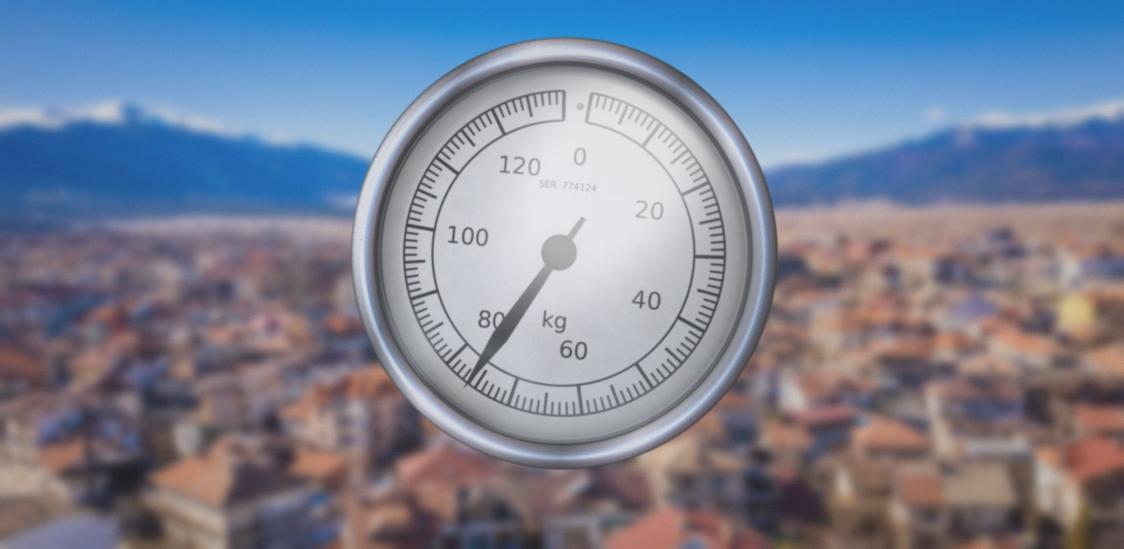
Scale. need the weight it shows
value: 76 kg
